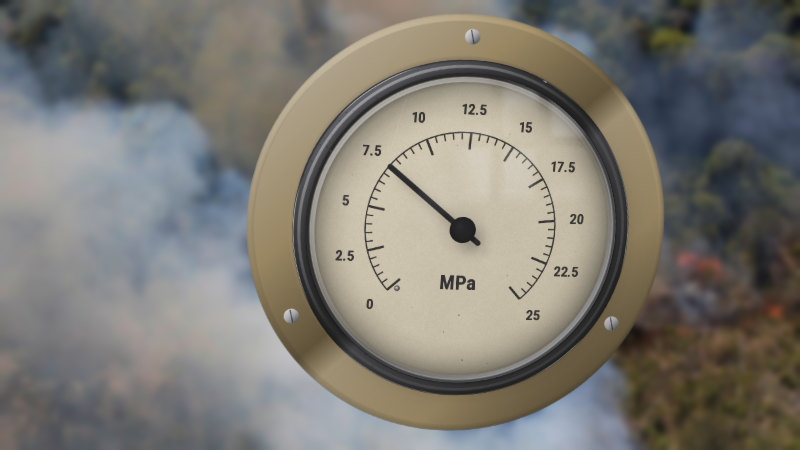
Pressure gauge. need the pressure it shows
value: 7.5 MPa
